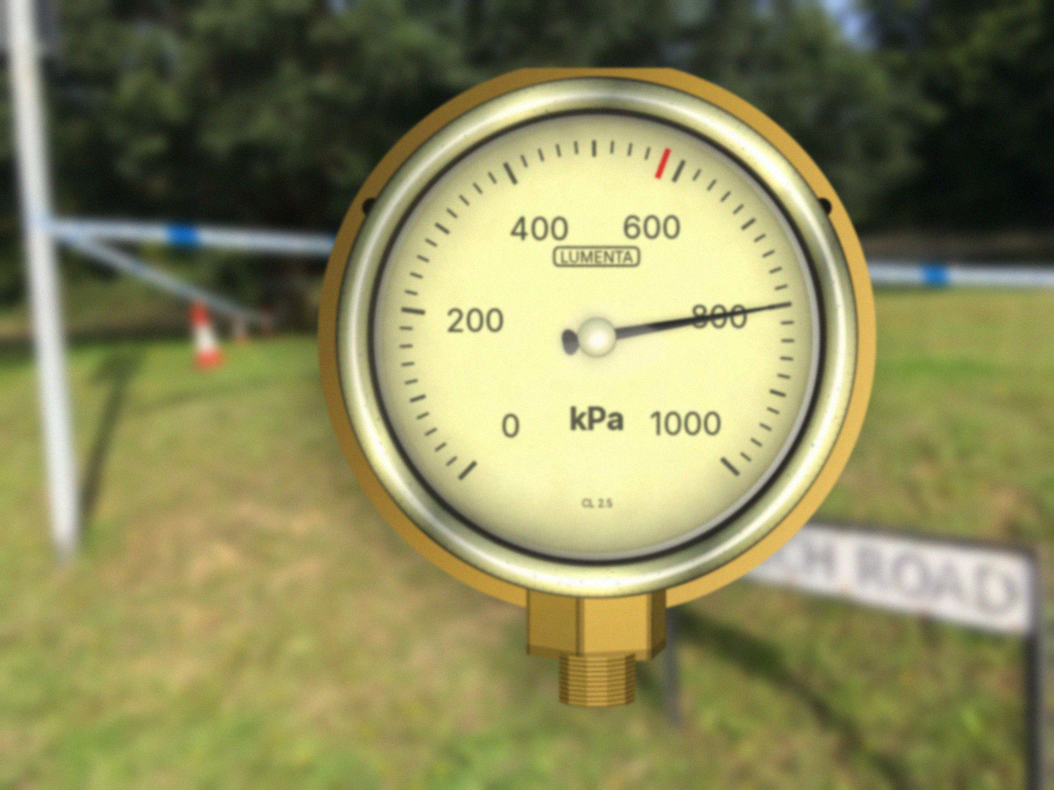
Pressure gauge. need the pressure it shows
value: 800 kPa
